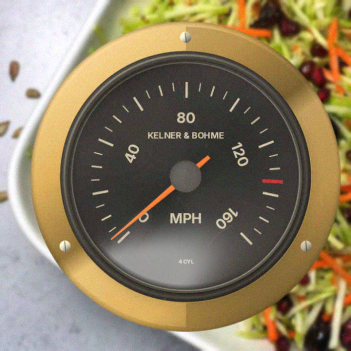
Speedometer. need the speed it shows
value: 2.5 mph
